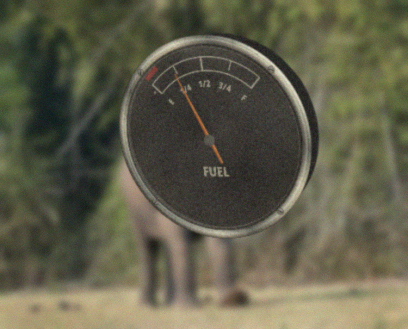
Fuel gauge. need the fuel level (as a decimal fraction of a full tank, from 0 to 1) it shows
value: 0.25
